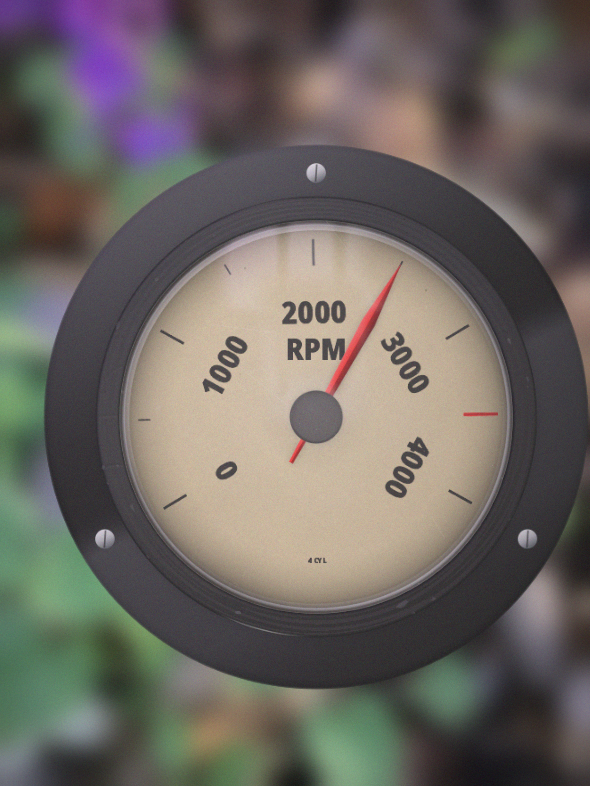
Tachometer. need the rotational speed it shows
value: 2500 rpm
